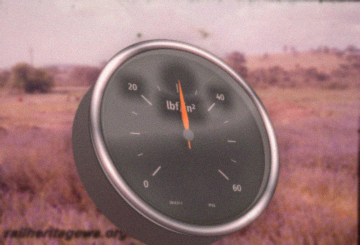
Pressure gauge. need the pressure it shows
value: 30 psi
